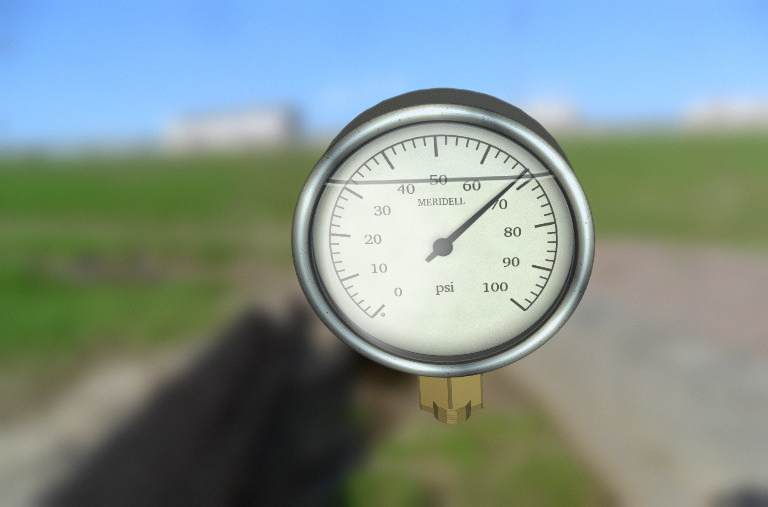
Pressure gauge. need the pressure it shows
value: 68 psi
